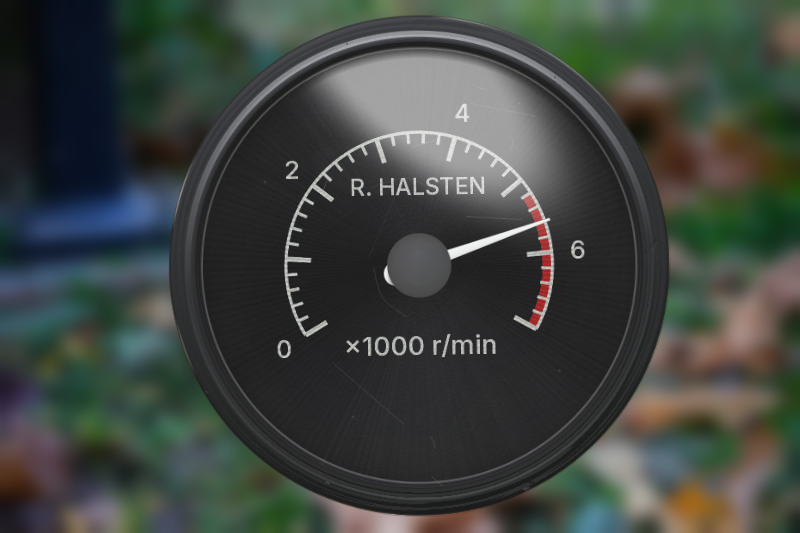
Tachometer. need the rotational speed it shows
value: 5600 rpm
